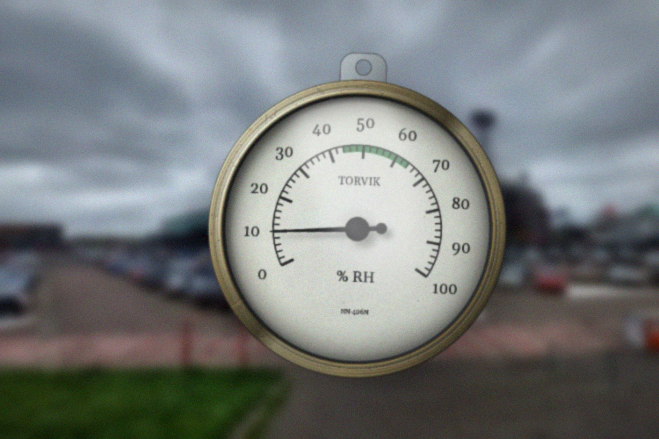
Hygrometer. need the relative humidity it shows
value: 10 %
